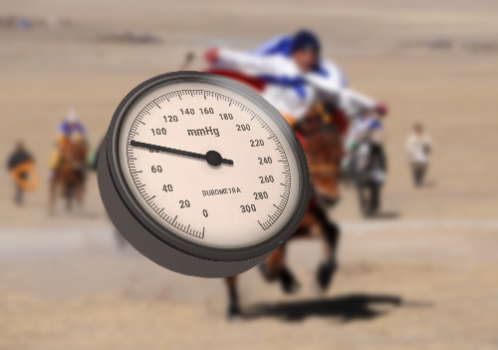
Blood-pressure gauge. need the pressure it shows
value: 80 mmHg
